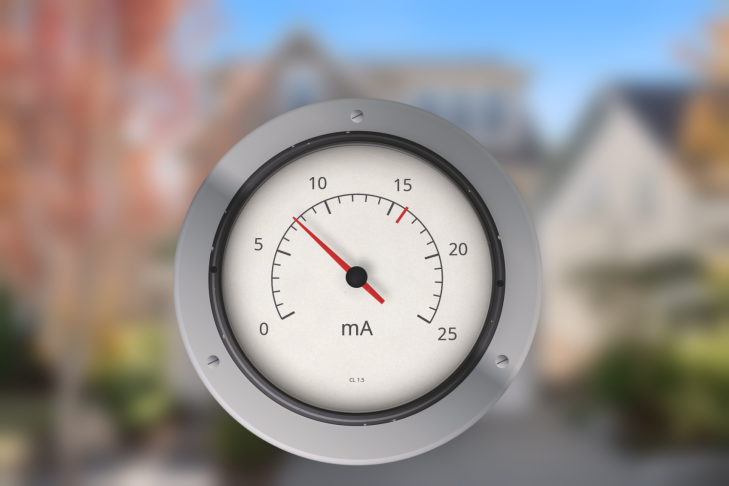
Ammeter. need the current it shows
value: 7.5 mA
